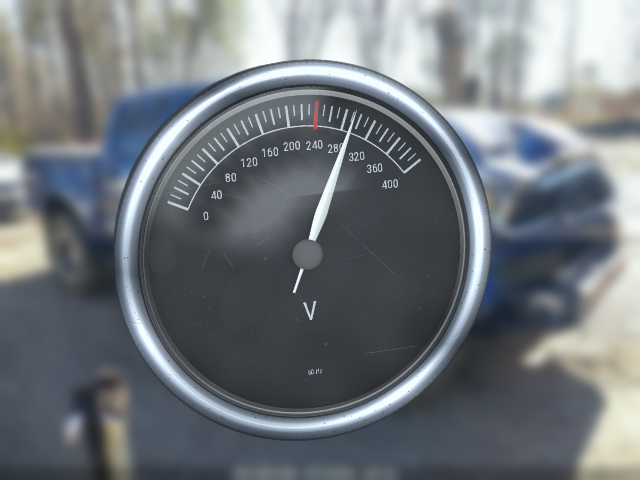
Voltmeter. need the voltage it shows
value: 290 V
